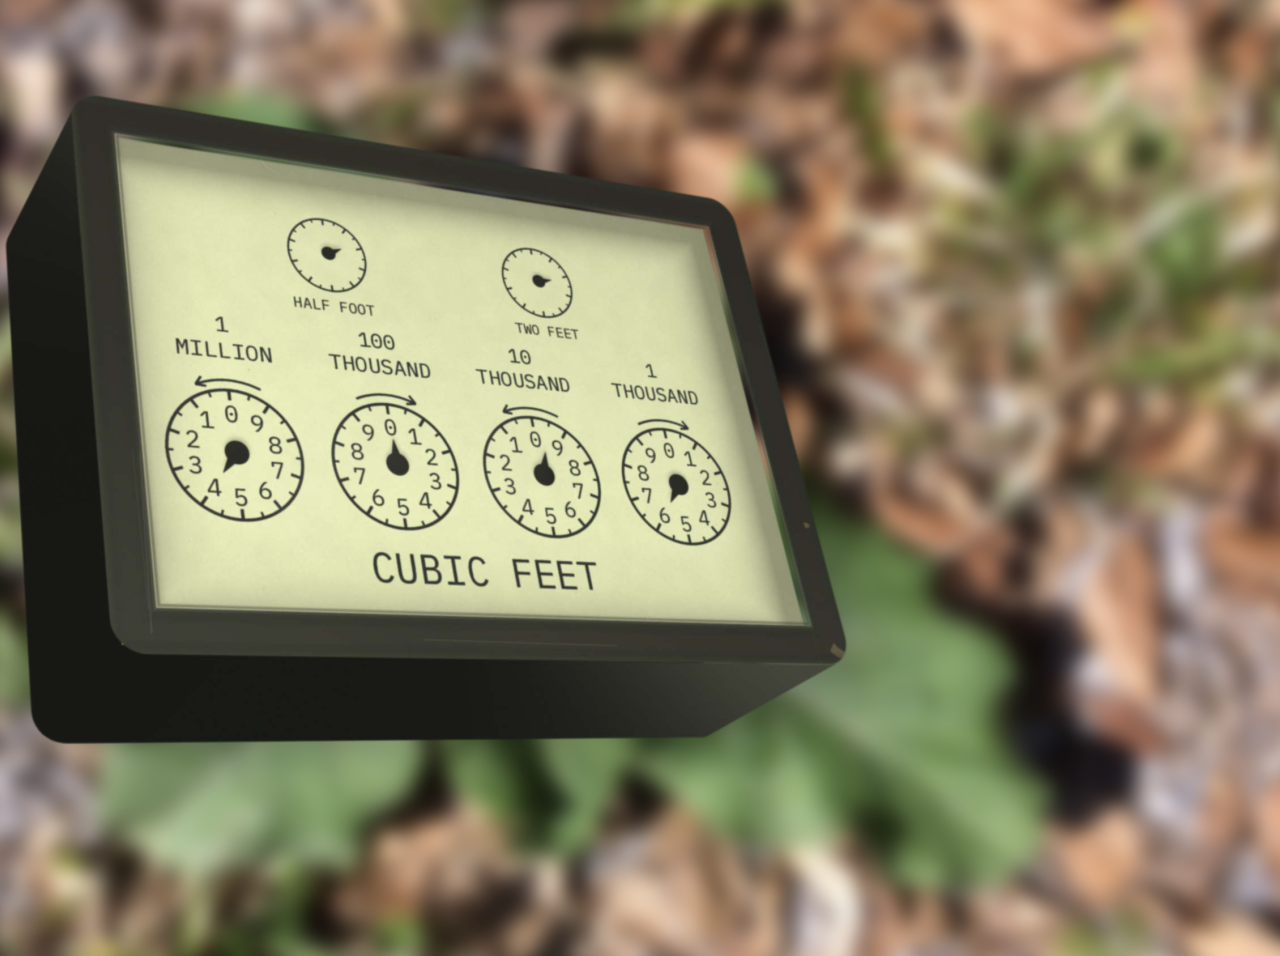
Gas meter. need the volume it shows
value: 399600 ft³
